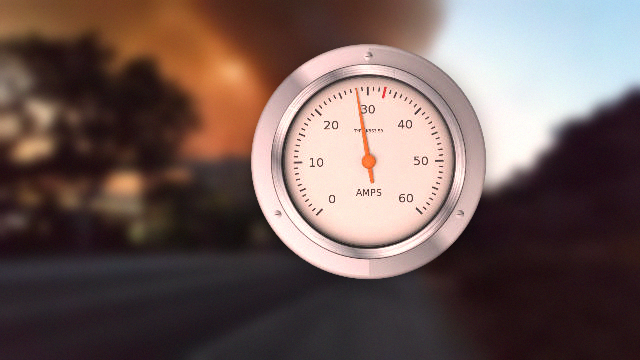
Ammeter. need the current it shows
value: 28 A
